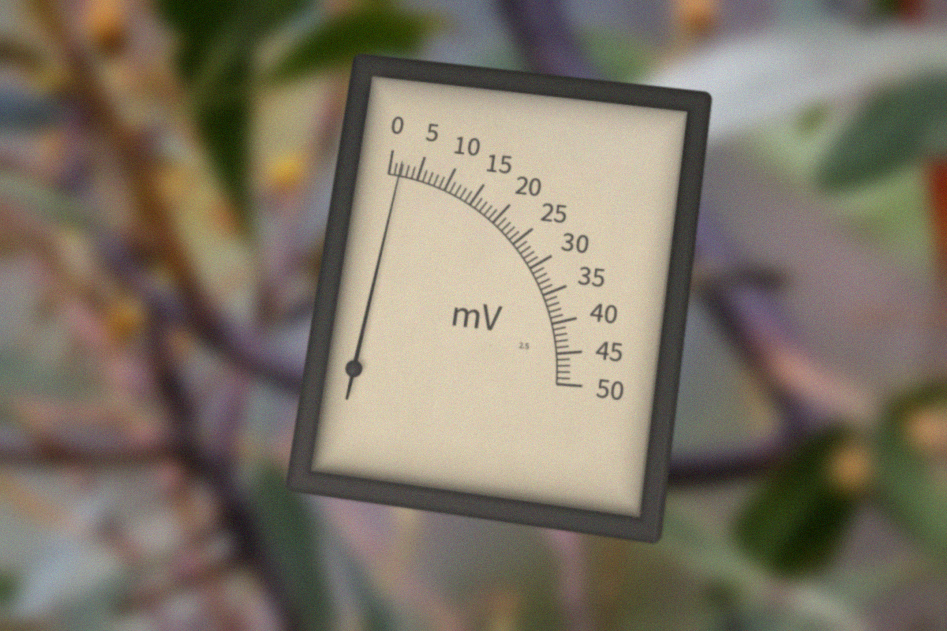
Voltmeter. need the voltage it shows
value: 2 mV
